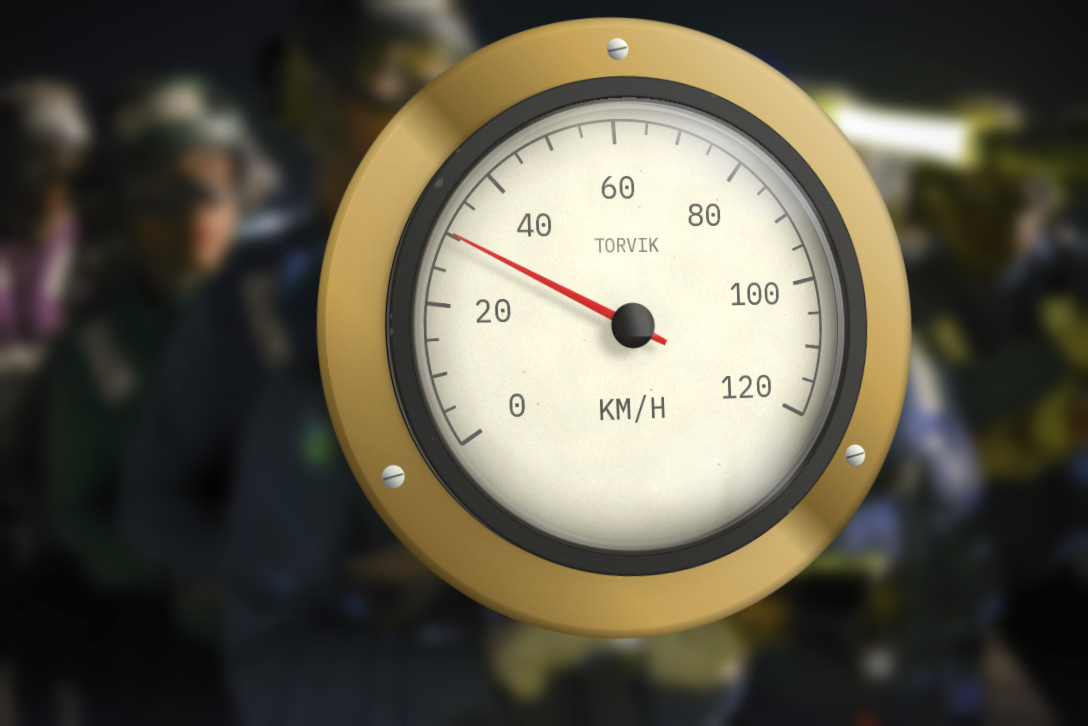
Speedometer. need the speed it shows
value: 30 km/h
